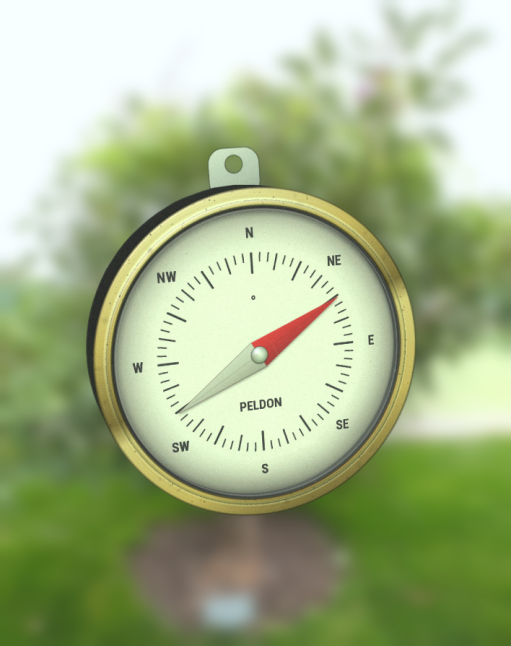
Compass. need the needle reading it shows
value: 60 °
